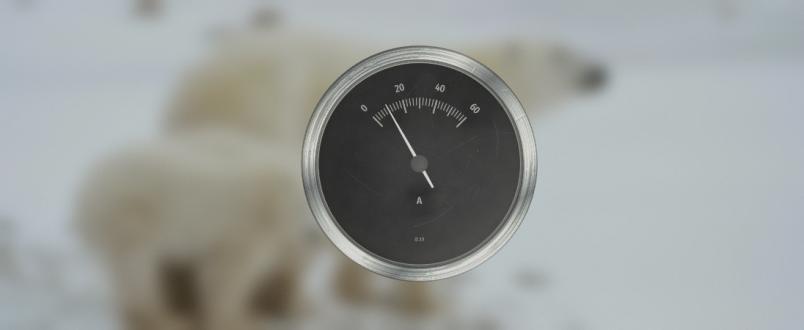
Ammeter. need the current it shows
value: 10 A
